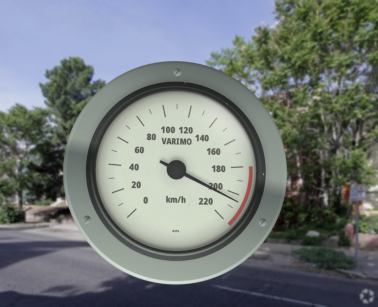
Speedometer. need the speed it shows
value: 205 km/h
